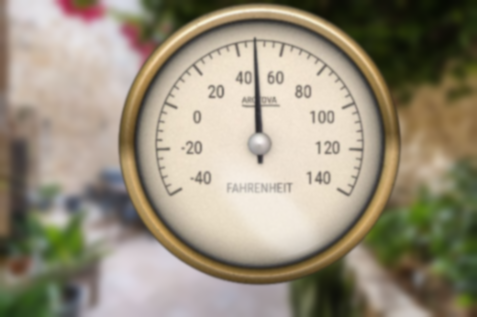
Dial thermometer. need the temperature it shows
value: 48 °F
